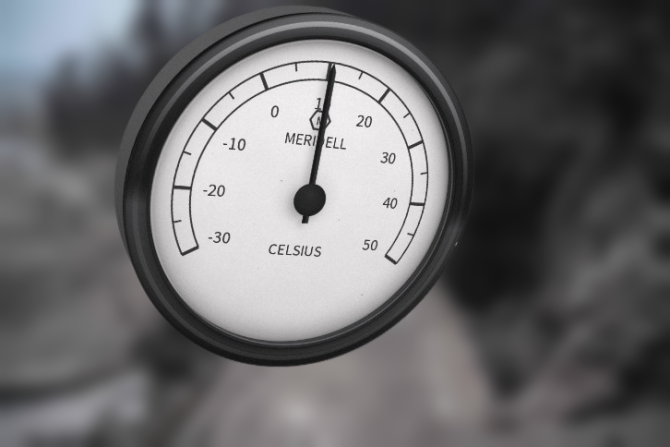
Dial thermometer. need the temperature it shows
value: 10 °C
